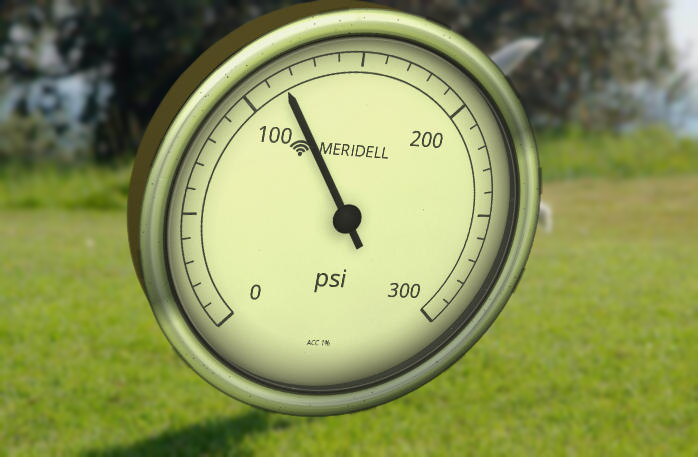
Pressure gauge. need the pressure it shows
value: 115 psi
